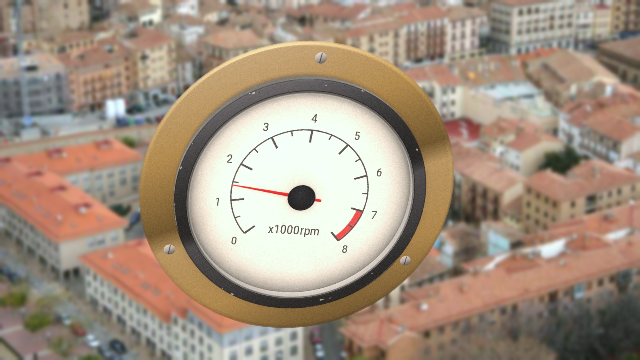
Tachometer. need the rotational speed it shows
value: 1500 rpm
